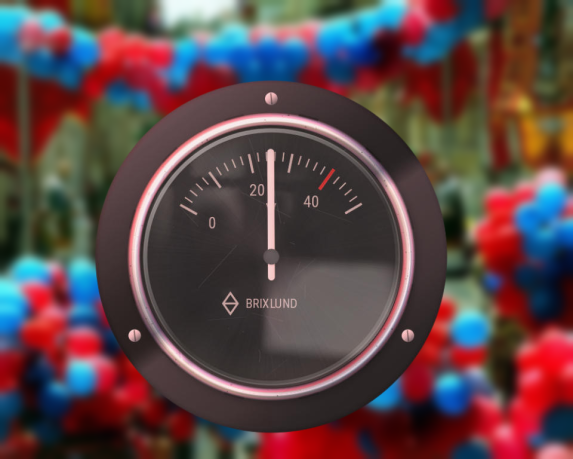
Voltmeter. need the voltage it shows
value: 25 V
